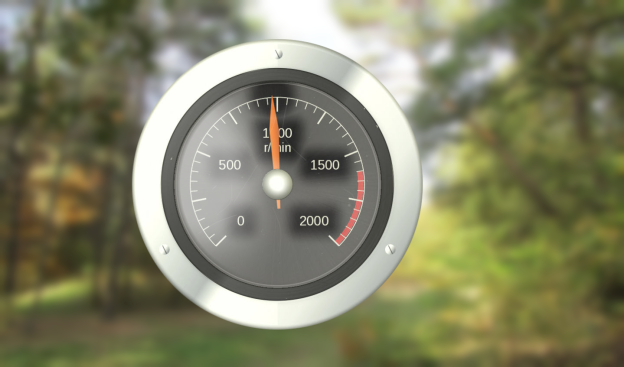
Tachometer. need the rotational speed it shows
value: 975 rpm
